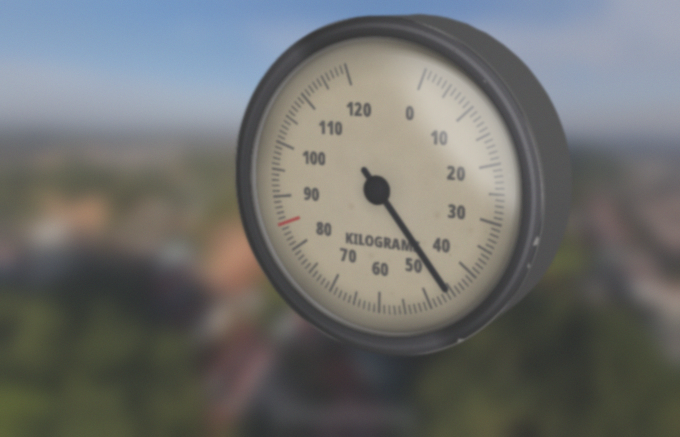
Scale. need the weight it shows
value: 45 kg
